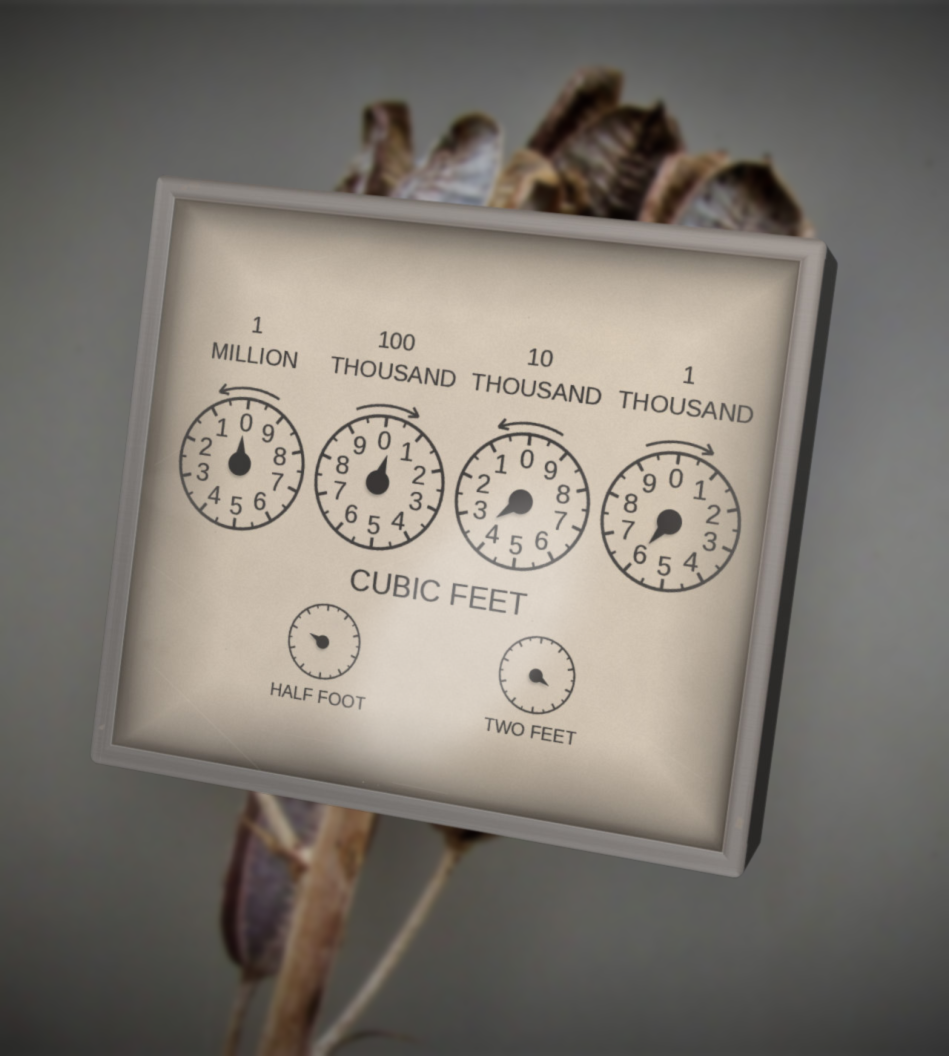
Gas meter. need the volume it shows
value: 3600 ft³
